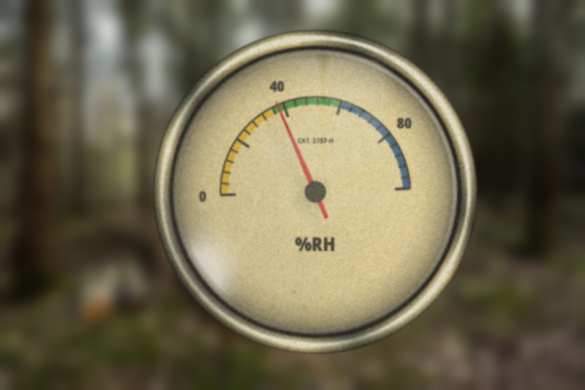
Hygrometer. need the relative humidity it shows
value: 38 %
